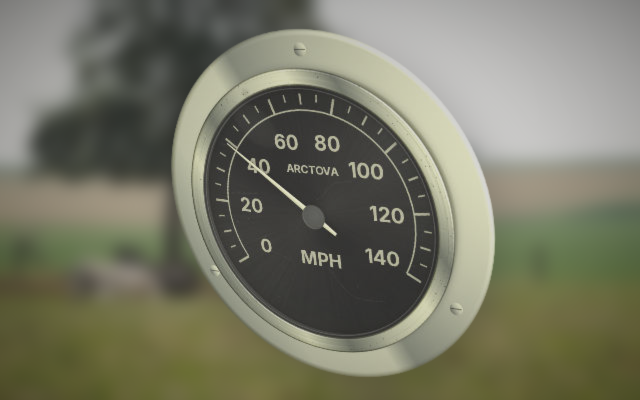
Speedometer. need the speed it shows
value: 40 mph
